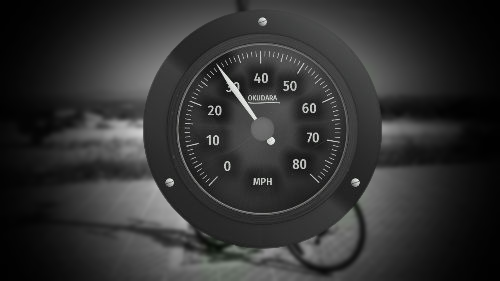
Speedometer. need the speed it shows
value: 30 mph
